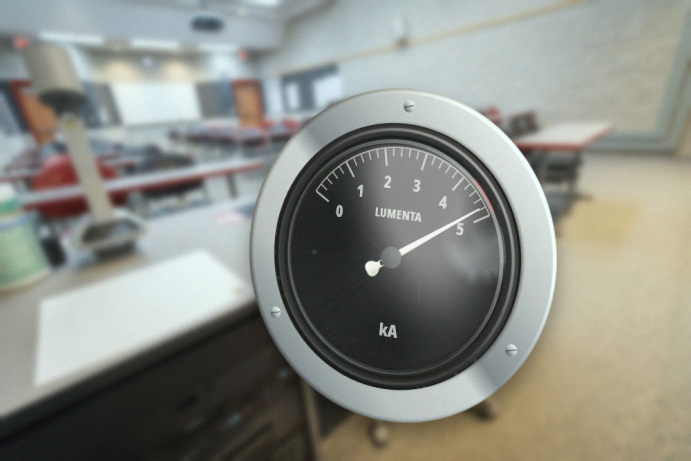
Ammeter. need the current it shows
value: 4.8 kA
